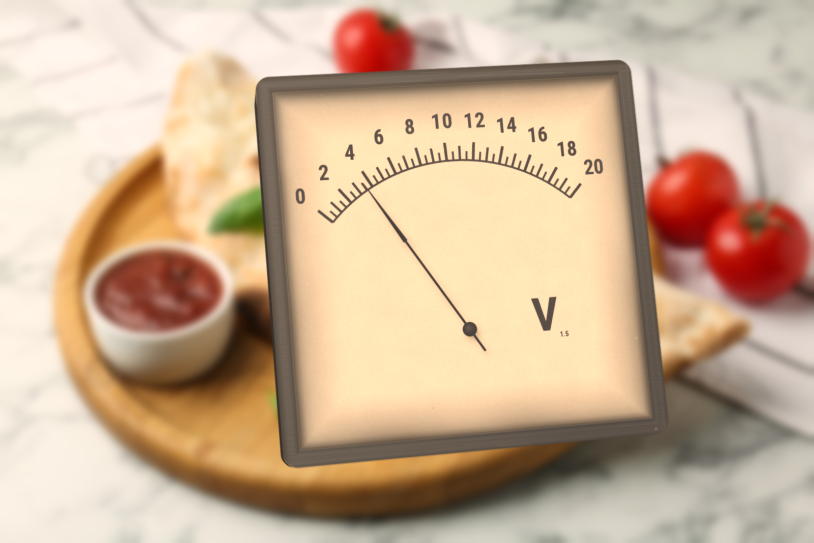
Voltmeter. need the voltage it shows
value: 3.5 V
